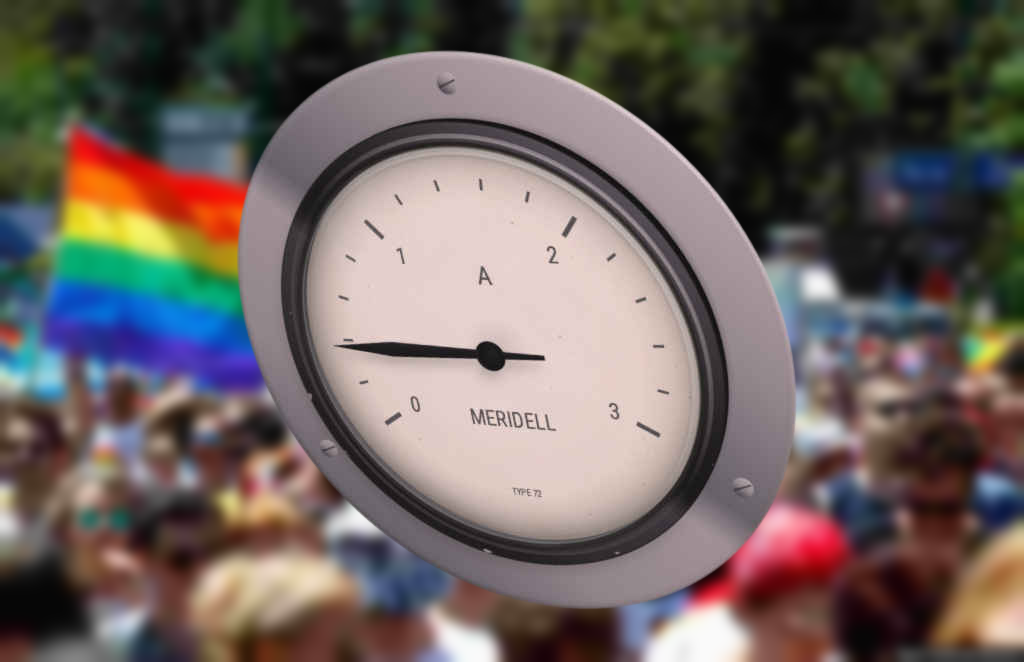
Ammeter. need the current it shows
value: 0.4 A
